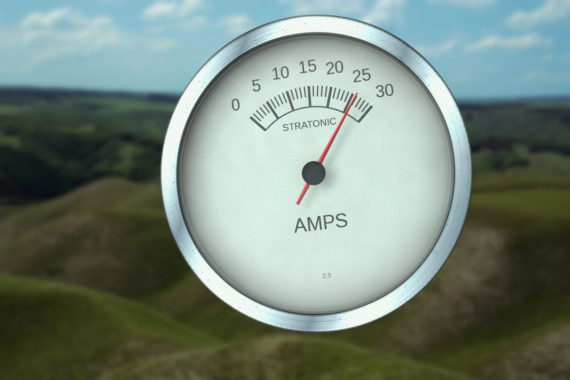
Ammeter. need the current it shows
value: 26 A
